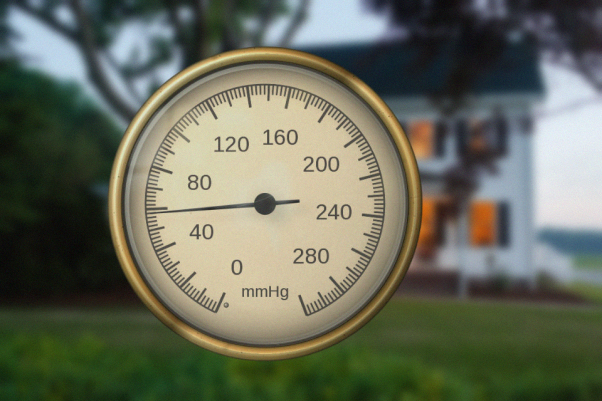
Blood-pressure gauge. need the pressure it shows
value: 58 mmHg
